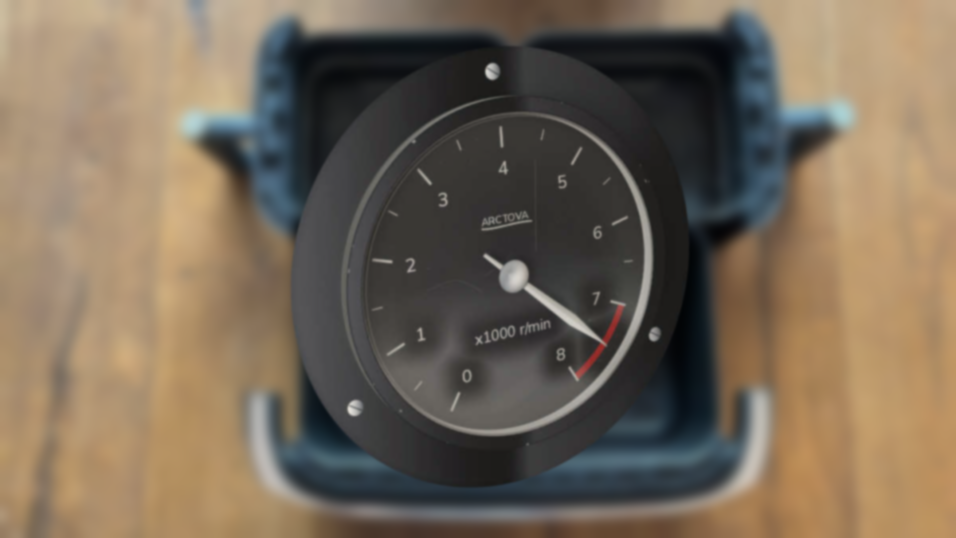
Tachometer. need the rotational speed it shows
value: 7500 rpm
